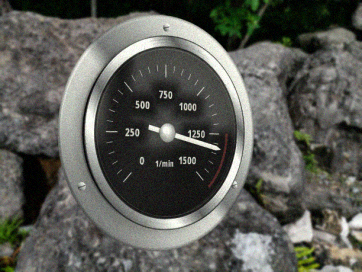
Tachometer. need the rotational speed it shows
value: 1325 rpm
